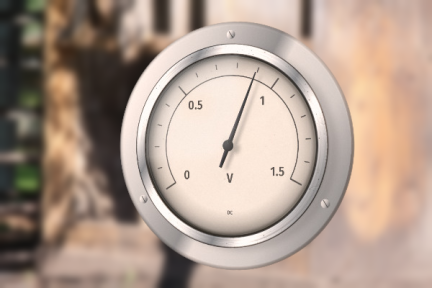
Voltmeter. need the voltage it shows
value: 0.9 V
